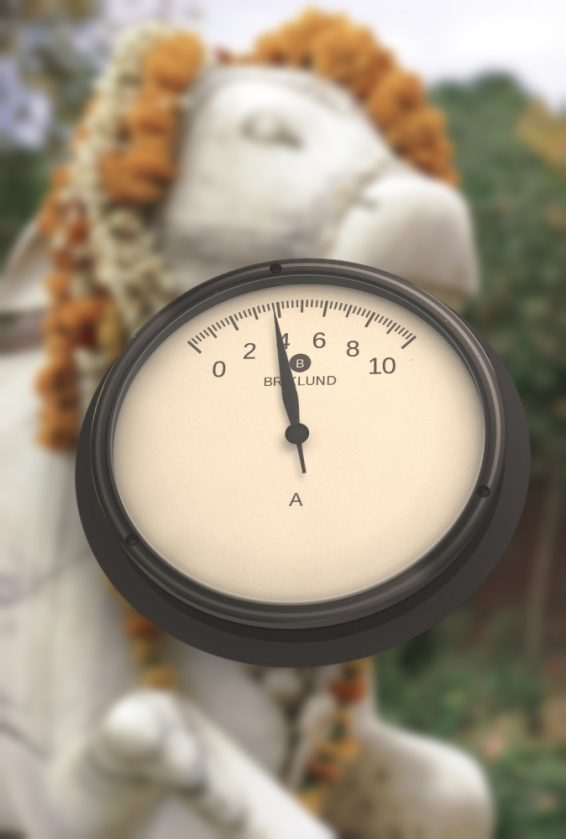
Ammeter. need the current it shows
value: 3.8 A
